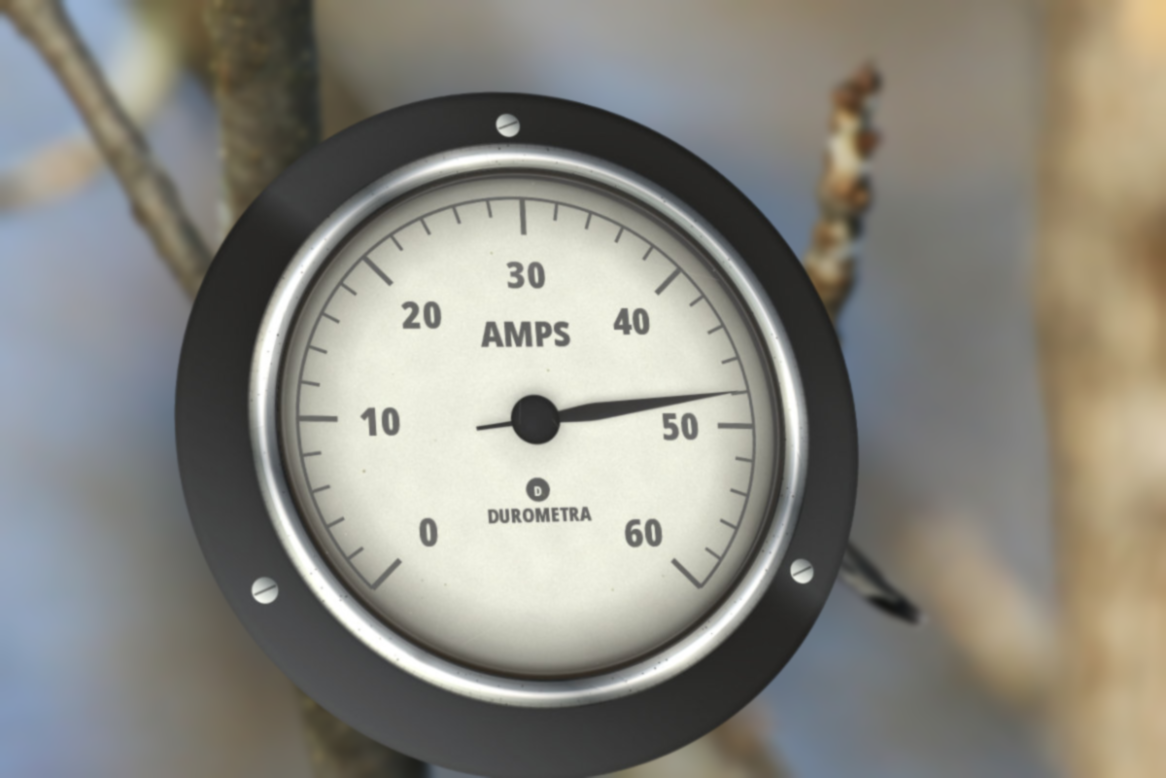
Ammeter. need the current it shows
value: 48 A
